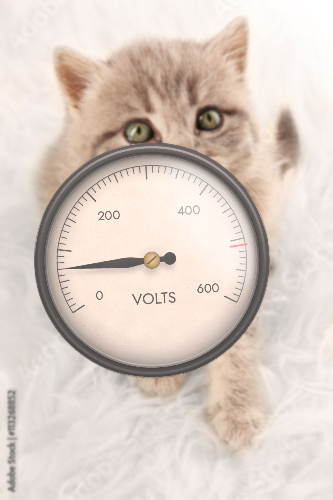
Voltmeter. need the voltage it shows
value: 70 V
